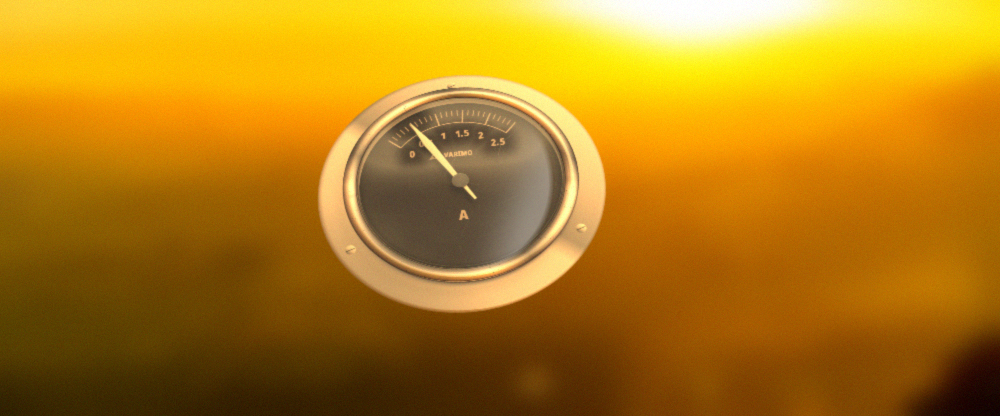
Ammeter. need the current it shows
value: 0.5 A
